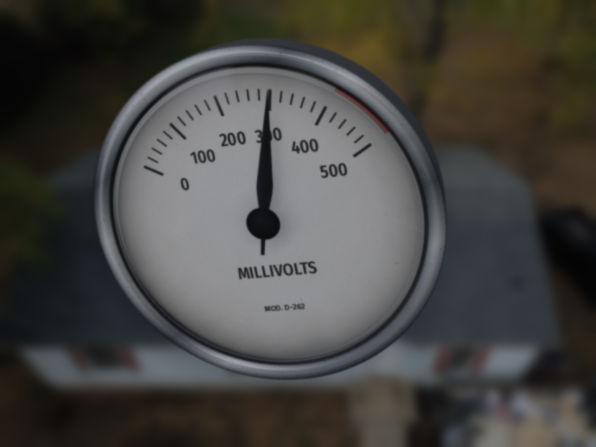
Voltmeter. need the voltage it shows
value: 300 mV
